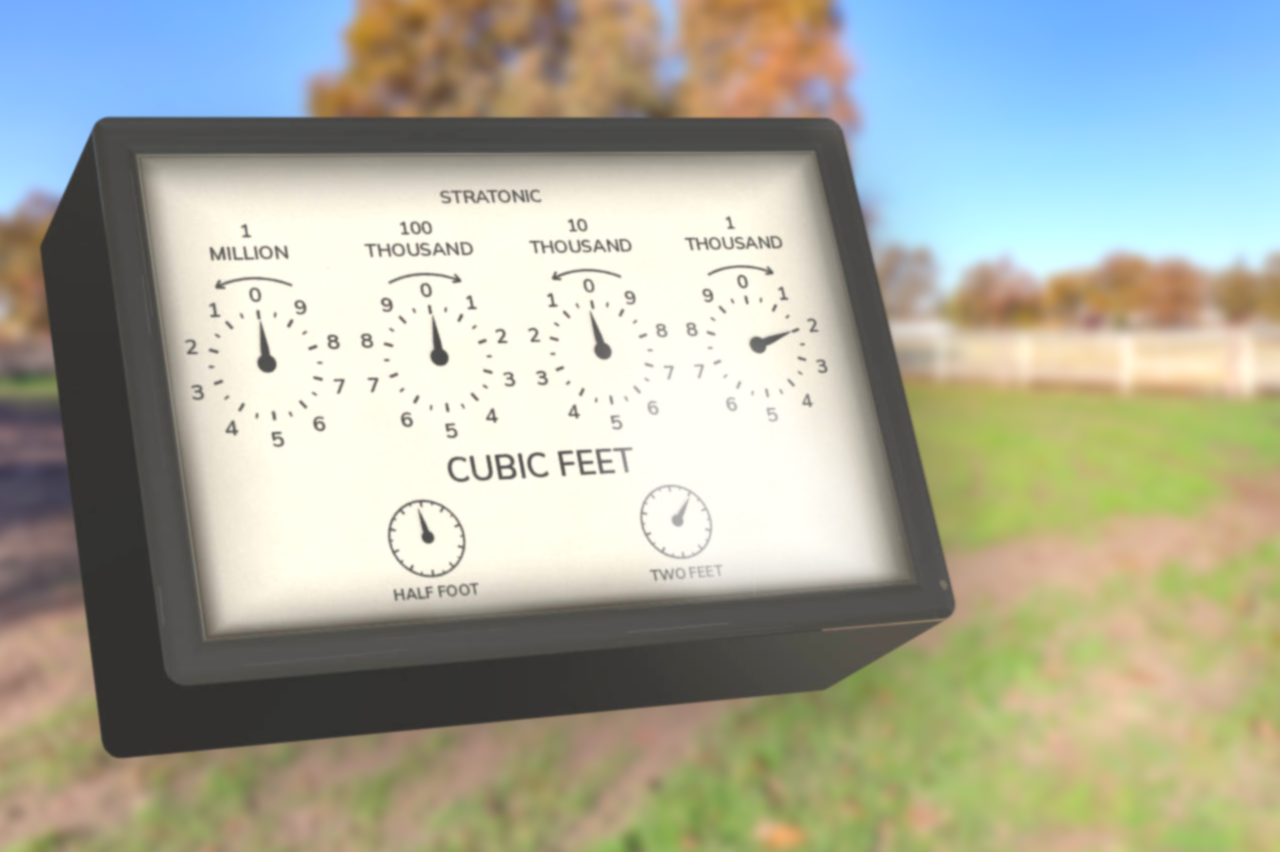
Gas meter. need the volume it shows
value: 200 ft³
